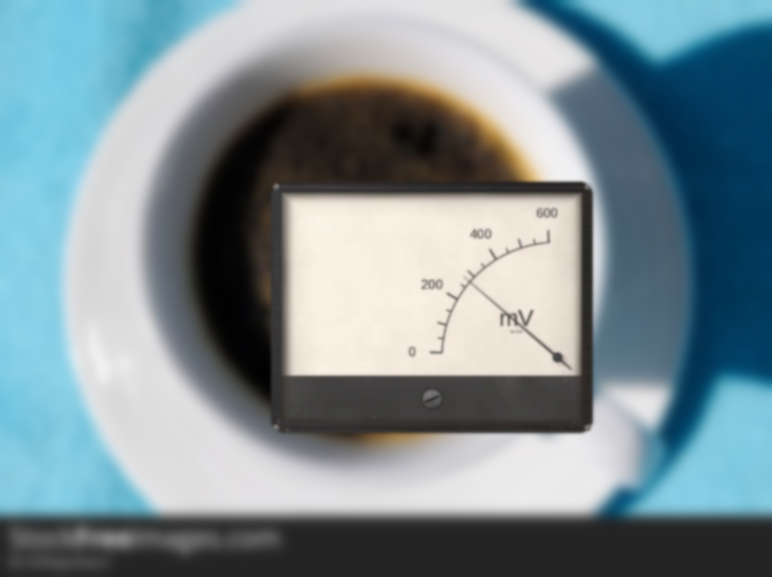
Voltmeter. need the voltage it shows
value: 275 mV
